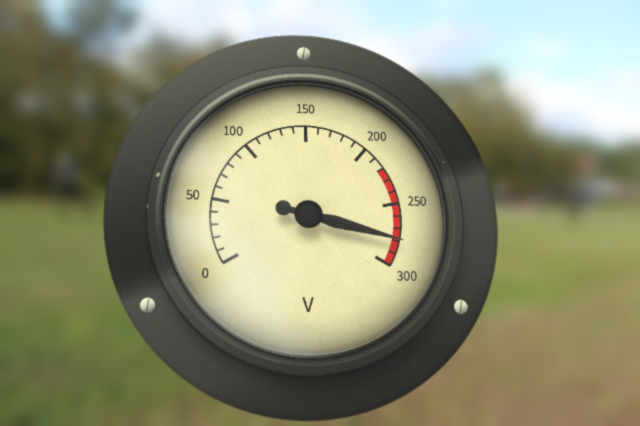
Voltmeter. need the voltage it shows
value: 280 V
